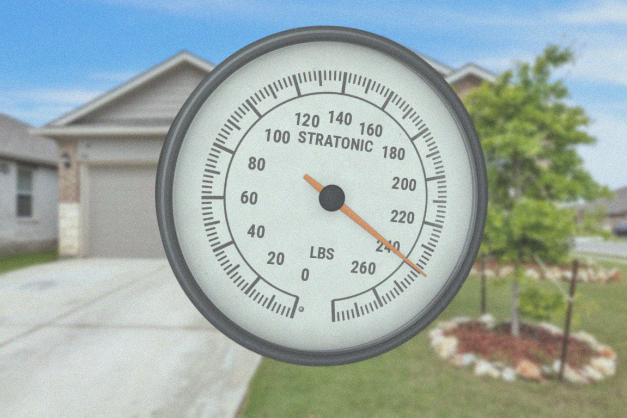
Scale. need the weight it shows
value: 240 lb
